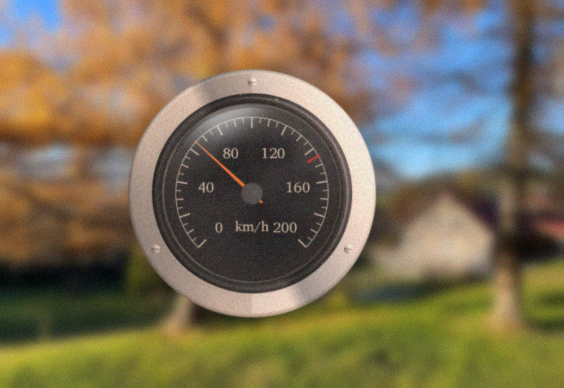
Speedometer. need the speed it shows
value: 65 km/h
